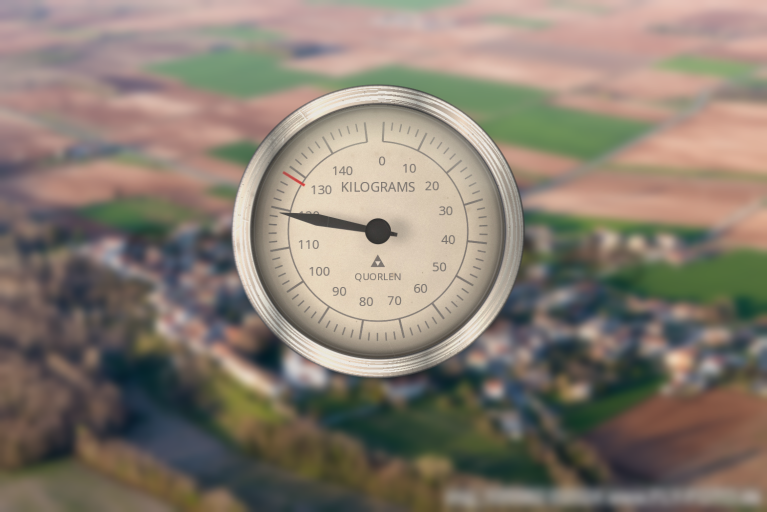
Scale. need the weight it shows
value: 119 kg
